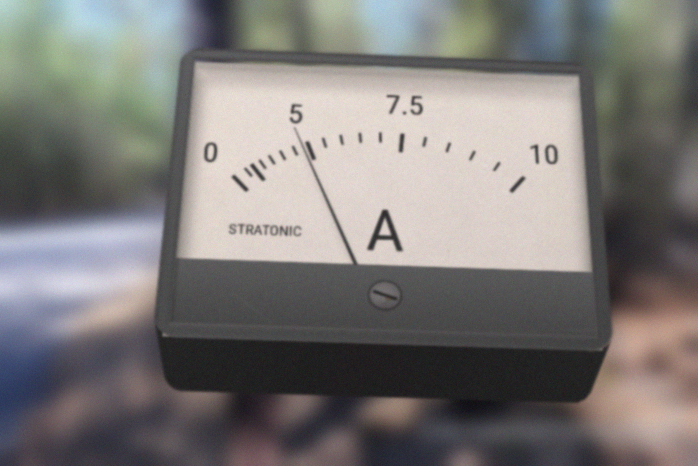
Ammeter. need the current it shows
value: 4.75 A
